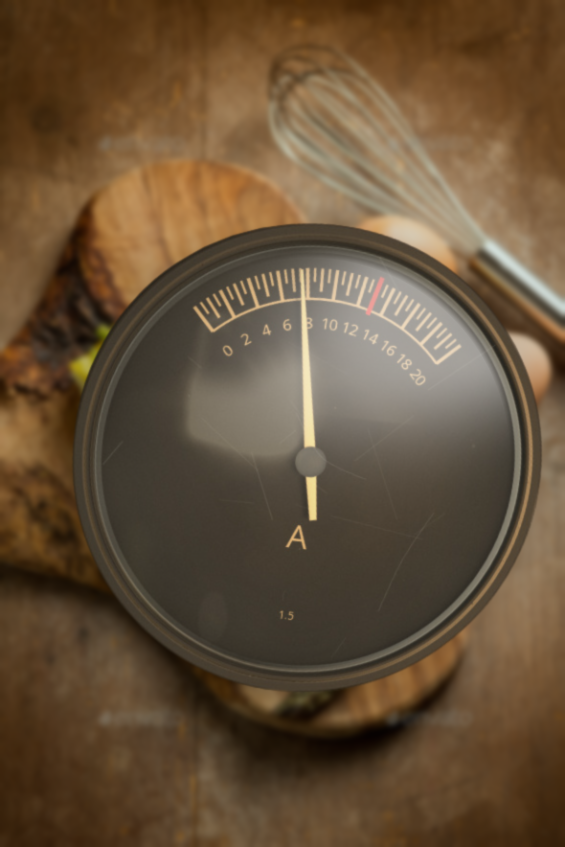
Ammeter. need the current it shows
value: 7.5 A
